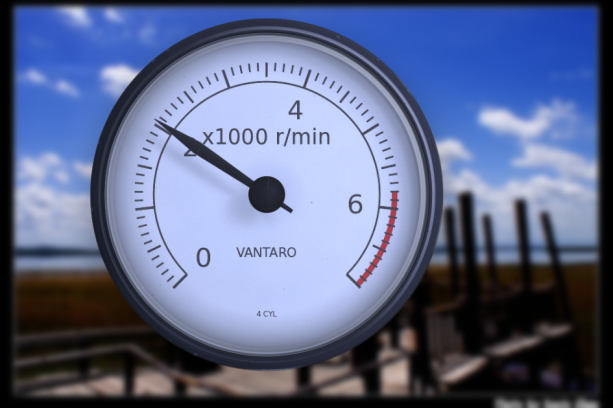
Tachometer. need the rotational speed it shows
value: 2050 rpm
